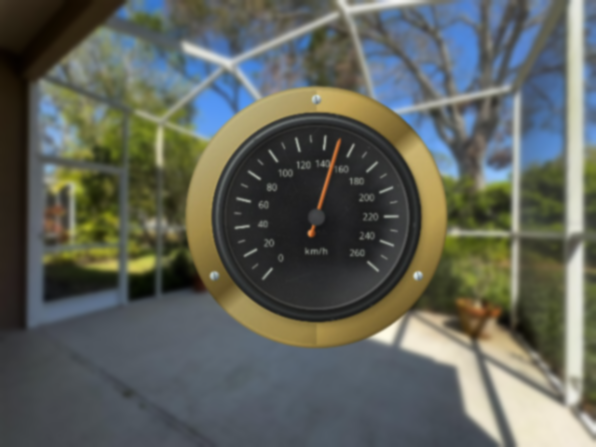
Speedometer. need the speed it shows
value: 150 km/h
